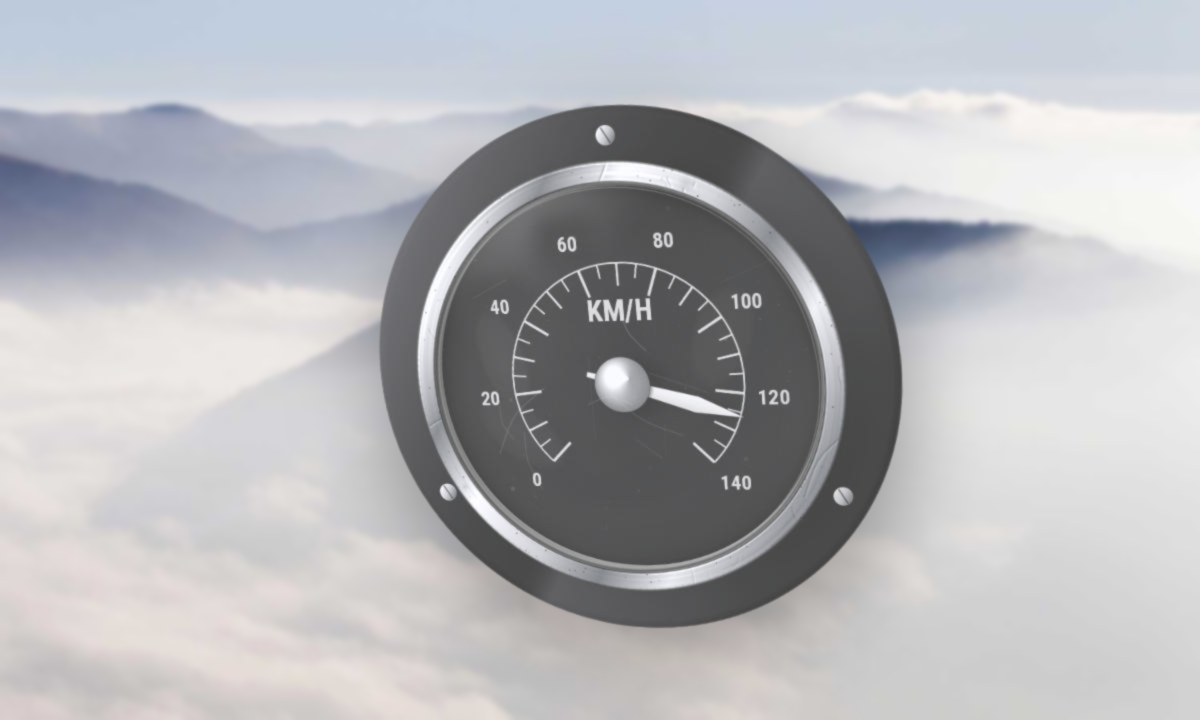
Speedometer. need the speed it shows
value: 125 km/h
